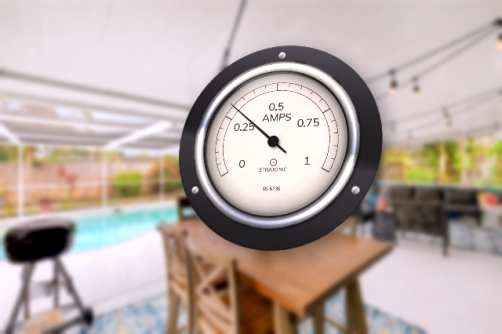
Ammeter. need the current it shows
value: 0.3 A
